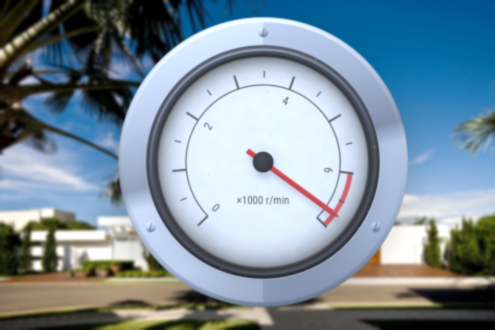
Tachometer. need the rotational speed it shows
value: 6750 rpm
